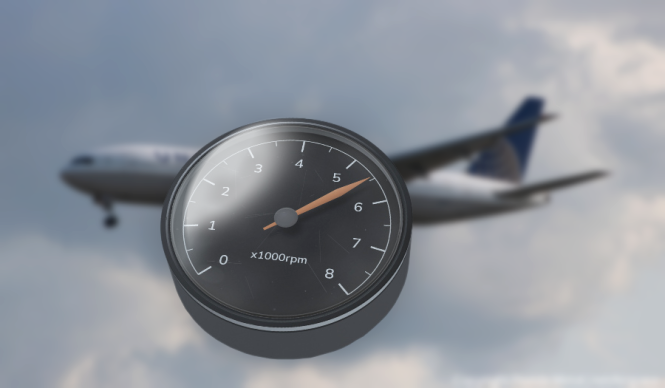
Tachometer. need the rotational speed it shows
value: 5500 rpm
